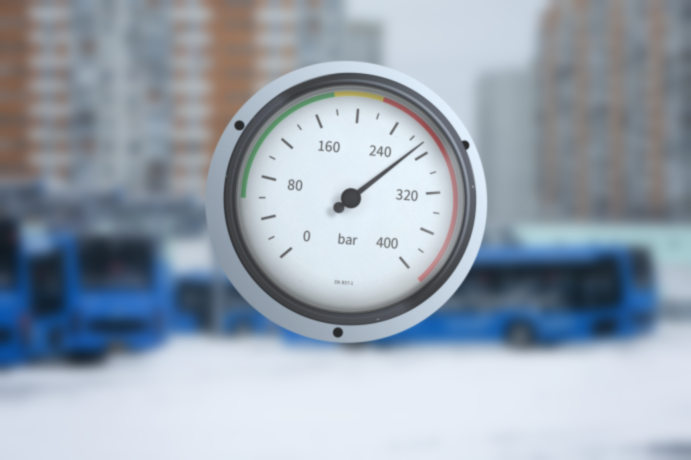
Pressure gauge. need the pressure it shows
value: 270 bar
